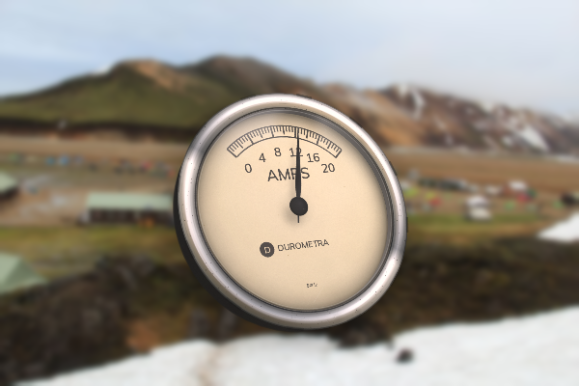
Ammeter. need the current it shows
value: 12 A
